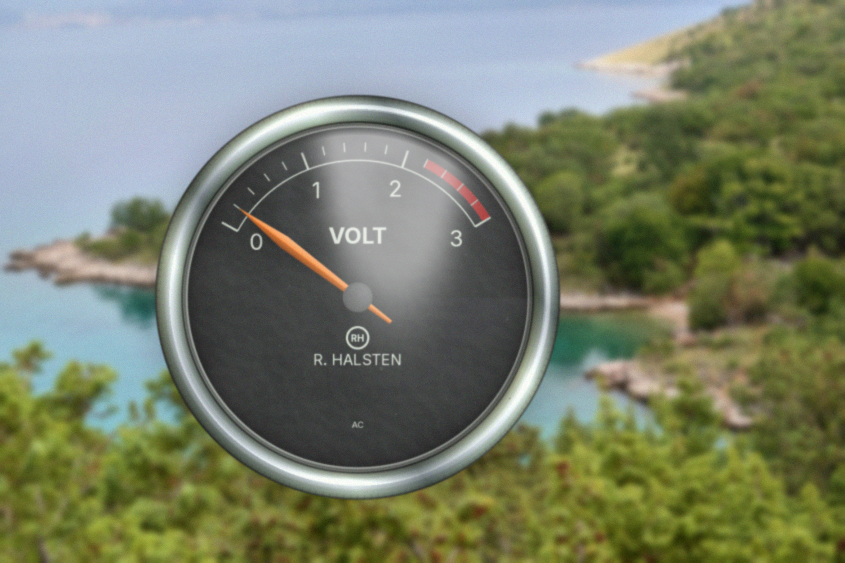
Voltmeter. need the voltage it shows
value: 0.2 V
